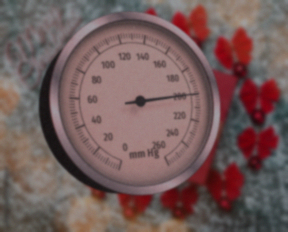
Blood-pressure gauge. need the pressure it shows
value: 200 mmHg
